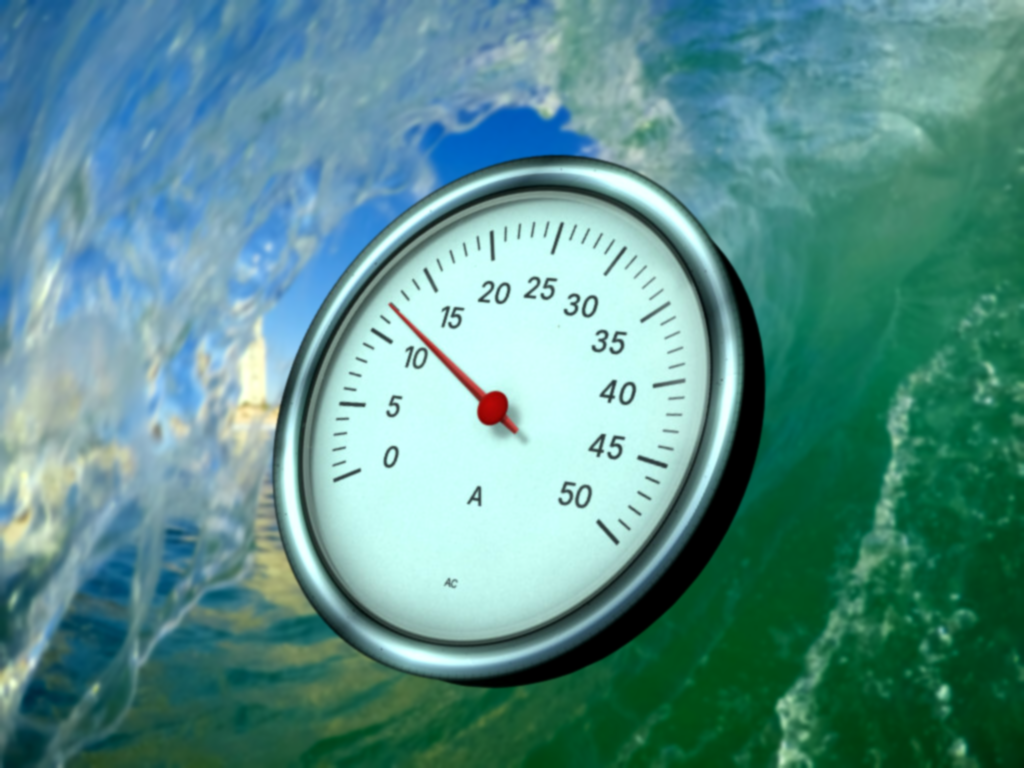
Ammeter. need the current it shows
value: 12 A
